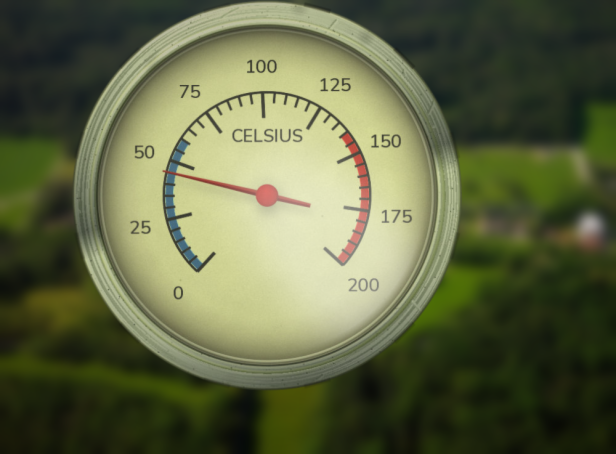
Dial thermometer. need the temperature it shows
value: 45 °C
